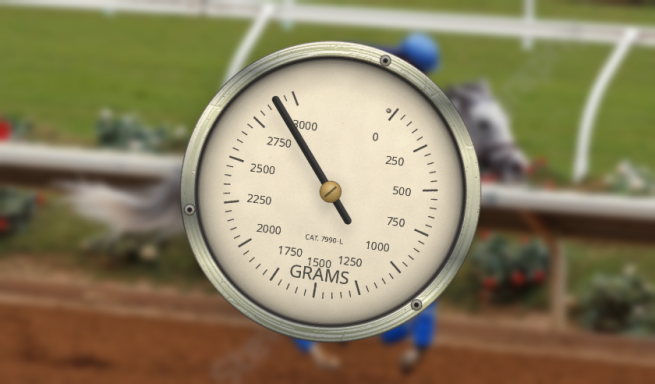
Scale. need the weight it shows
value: 2900 g
